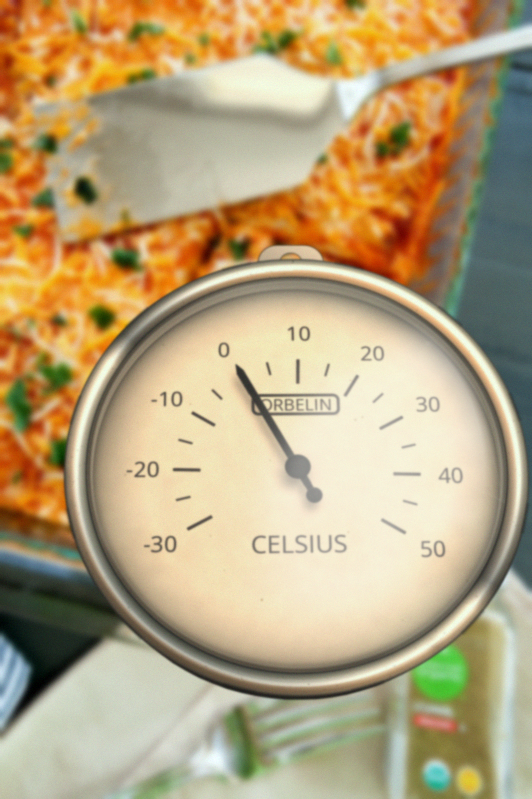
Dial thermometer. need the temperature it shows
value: 0 °C
